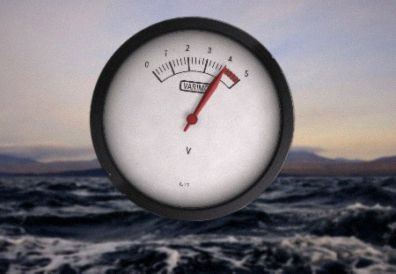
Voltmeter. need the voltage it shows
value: 4 V
